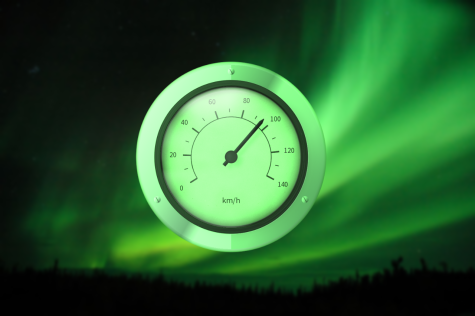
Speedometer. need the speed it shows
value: 95 km/h
